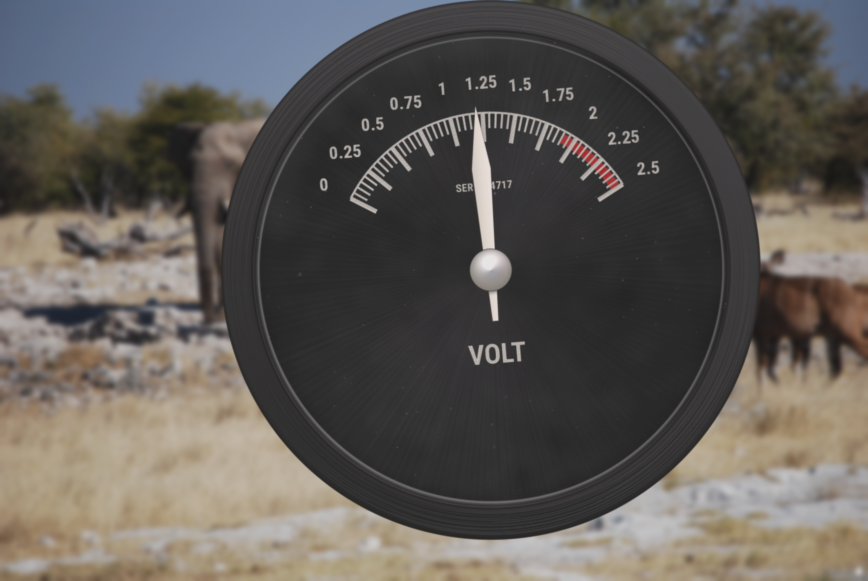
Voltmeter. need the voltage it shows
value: 1.2 V
